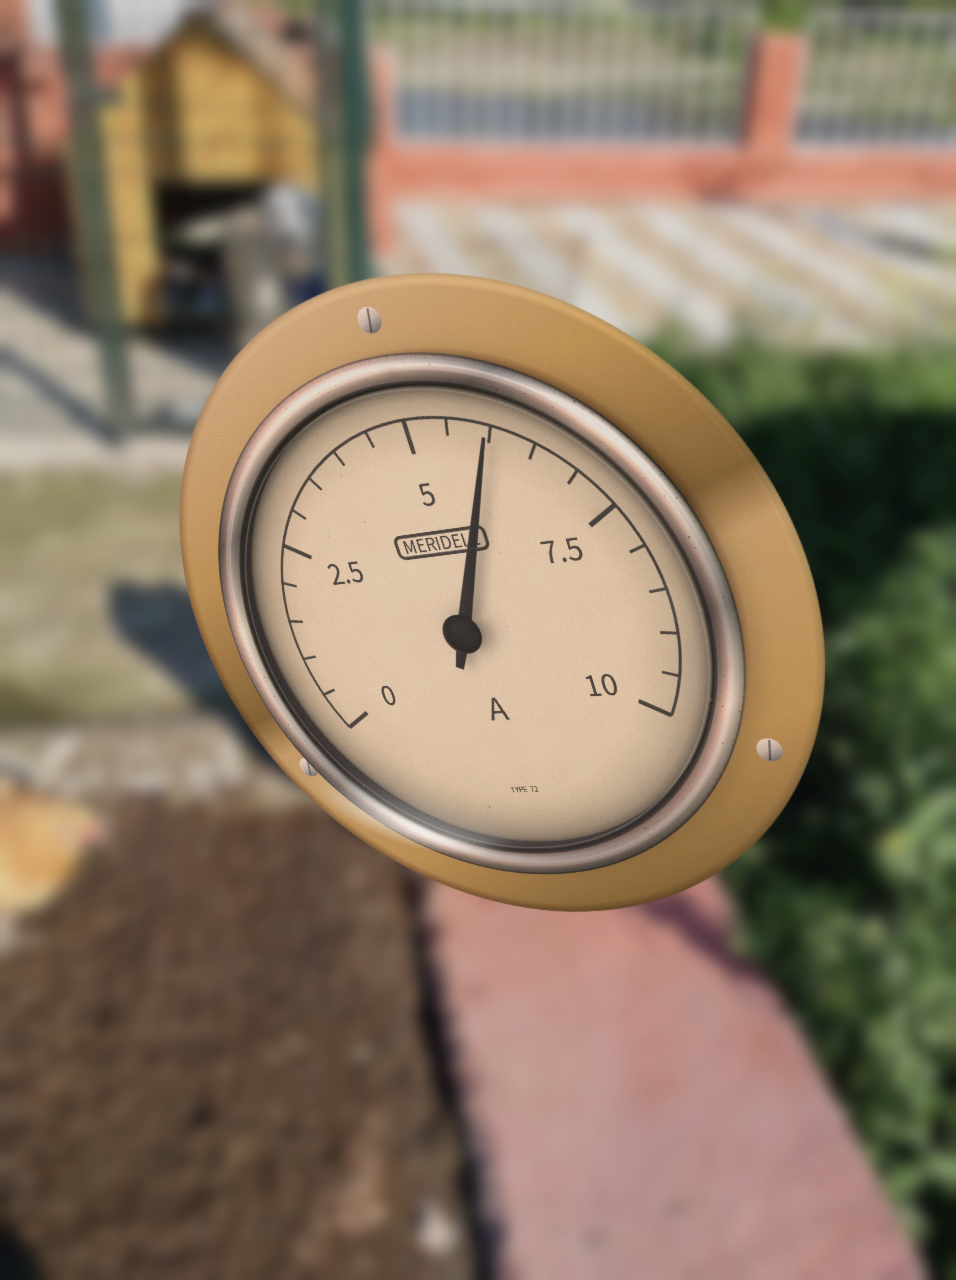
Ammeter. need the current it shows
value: 6 A
